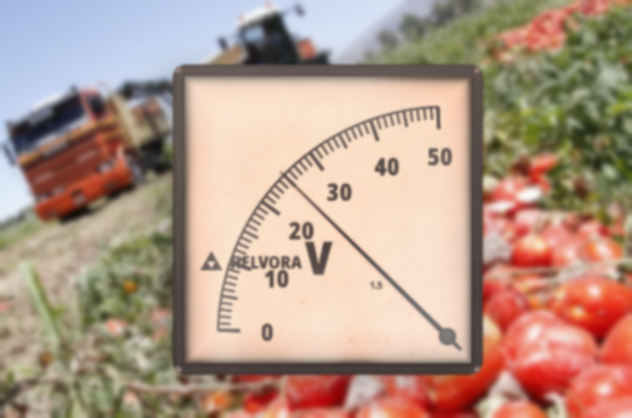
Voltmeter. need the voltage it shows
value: 25 V
